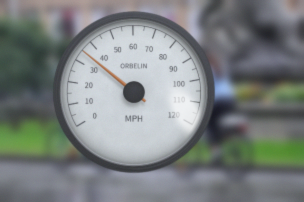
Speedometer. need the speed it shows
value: 35 mph
